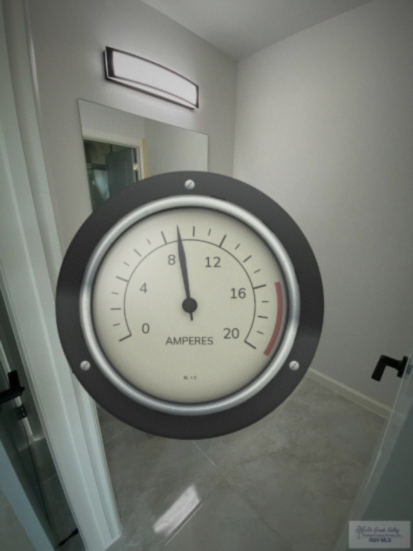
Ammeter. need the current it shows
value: 9 A
